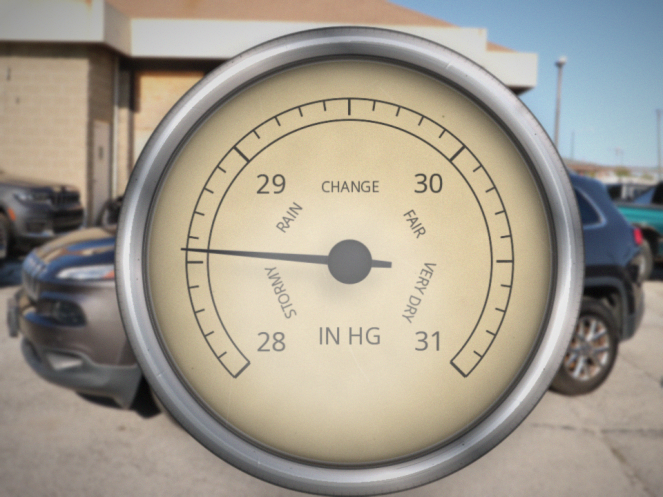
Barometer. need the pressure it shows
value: 28.55 inHg
